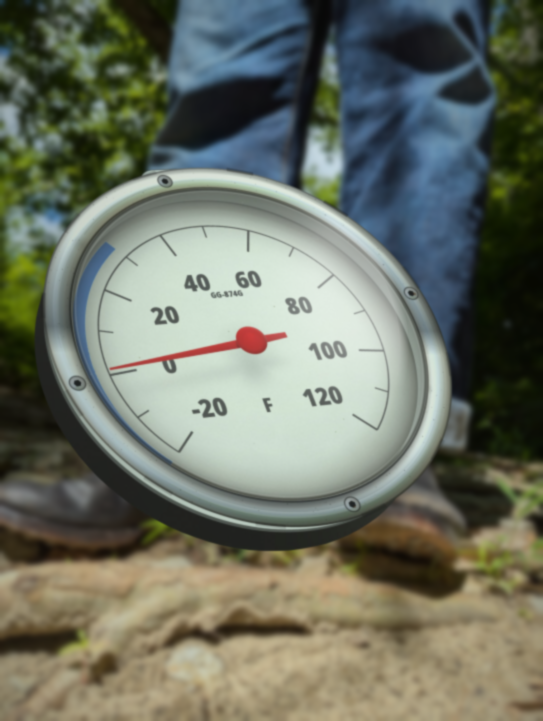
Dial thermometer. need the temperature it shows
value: 0 °F
